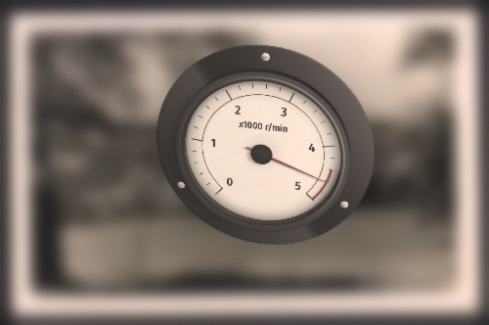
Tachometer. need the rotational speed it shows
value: 4600 rpm
